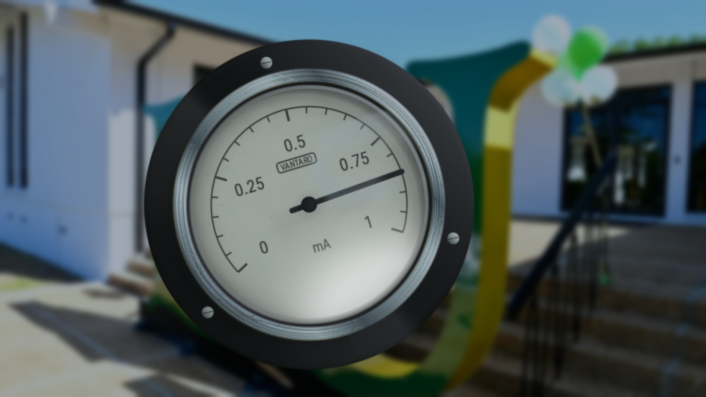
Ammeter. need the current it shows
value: 0.85 mA
